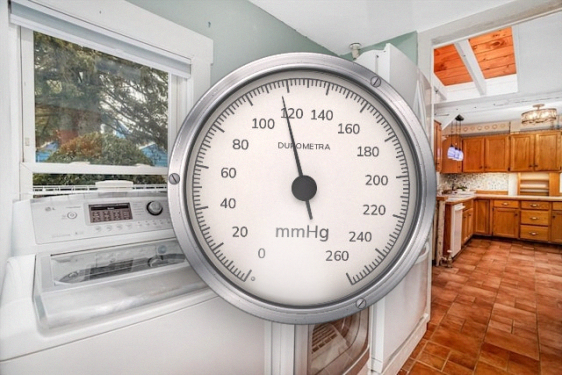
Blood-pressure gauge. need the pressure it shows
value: 116 mmHg
